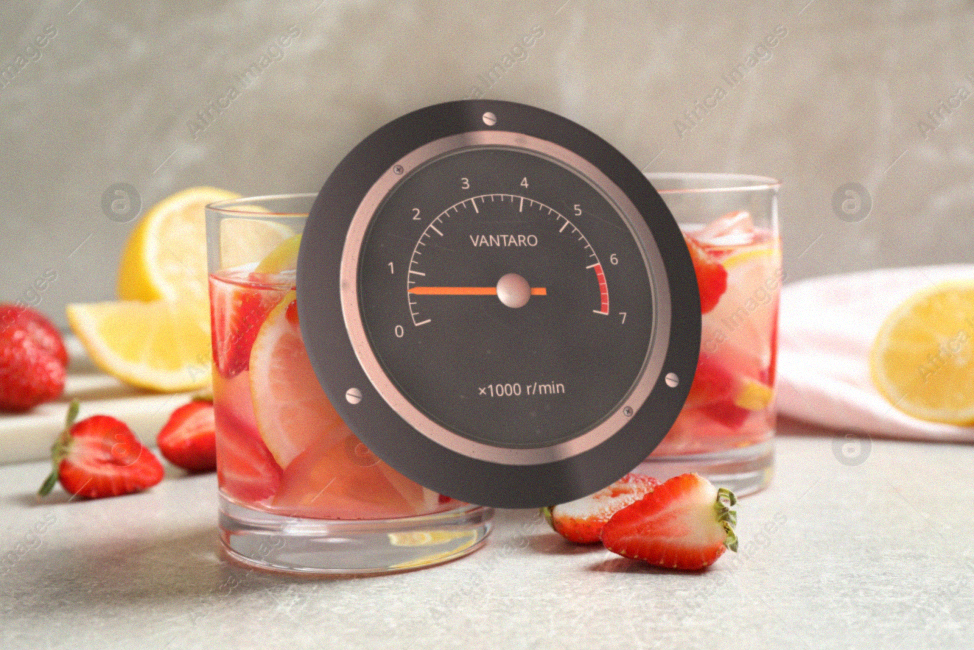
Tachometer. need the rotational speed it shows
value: 600 rpm
